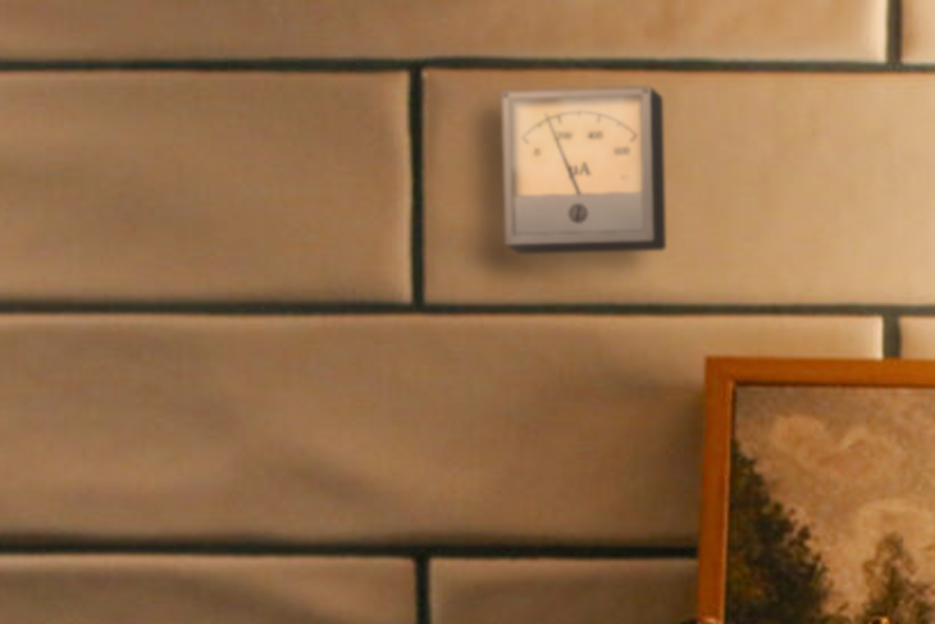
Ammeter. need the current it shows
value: 150 µA
